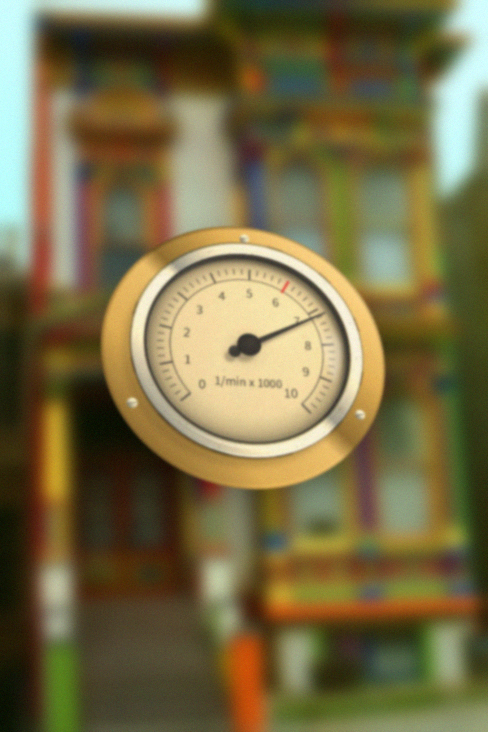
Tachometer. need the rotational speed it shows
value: 7200 rpm
